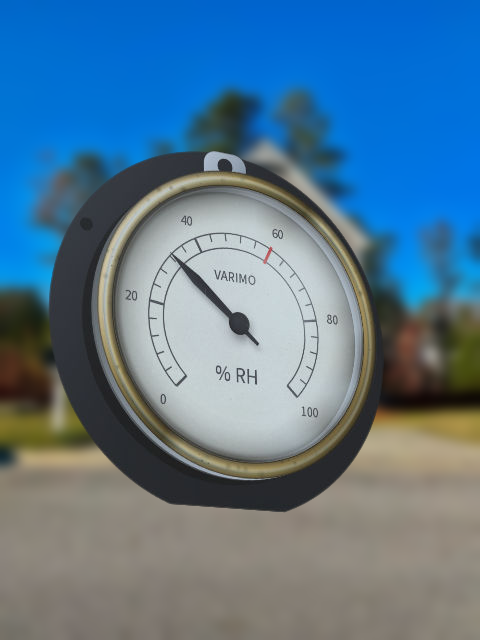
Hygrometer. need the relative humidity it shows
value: 32 %
